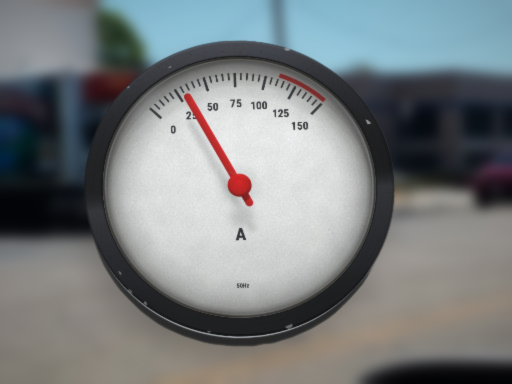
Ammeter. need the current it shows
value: 30 A
